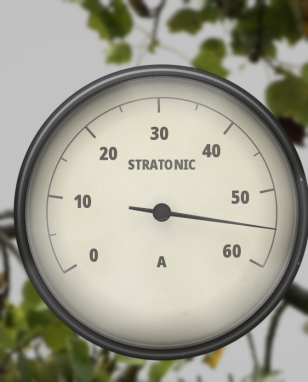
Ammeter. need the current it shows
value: 55 A
